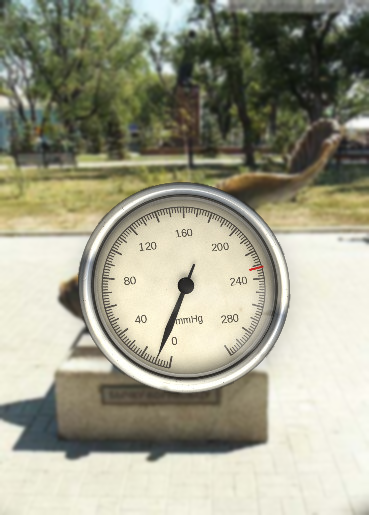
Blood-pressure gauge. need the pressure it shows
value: 10 mmHg
